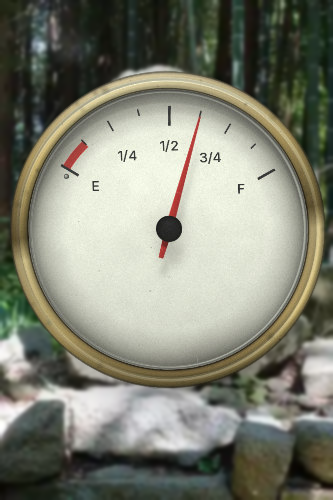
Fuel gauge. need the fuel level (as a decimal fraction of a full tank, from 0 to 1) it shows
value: 0.625
